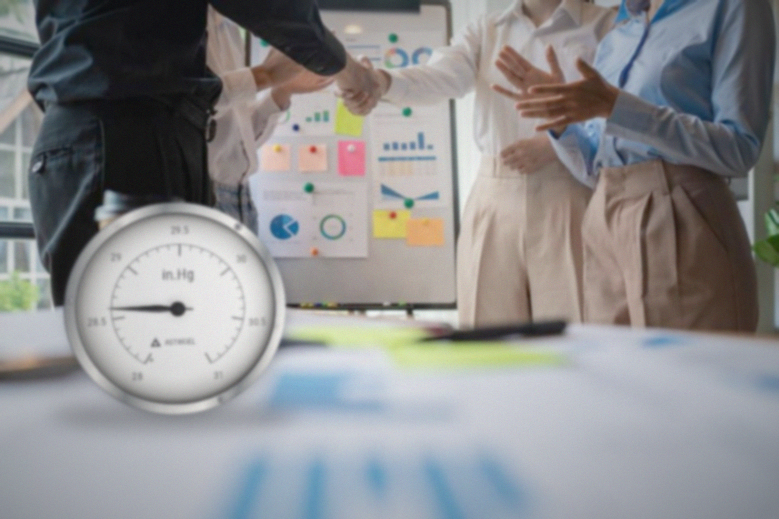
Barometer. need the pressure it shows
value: 28.6 inHg
